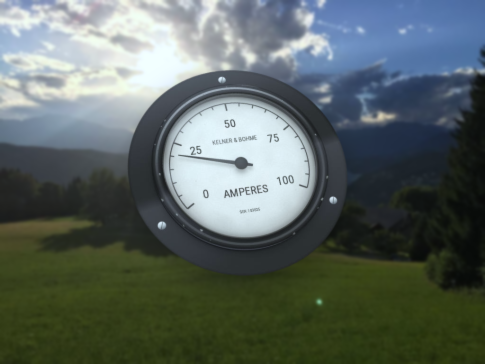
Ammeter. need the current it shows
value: 20 A
